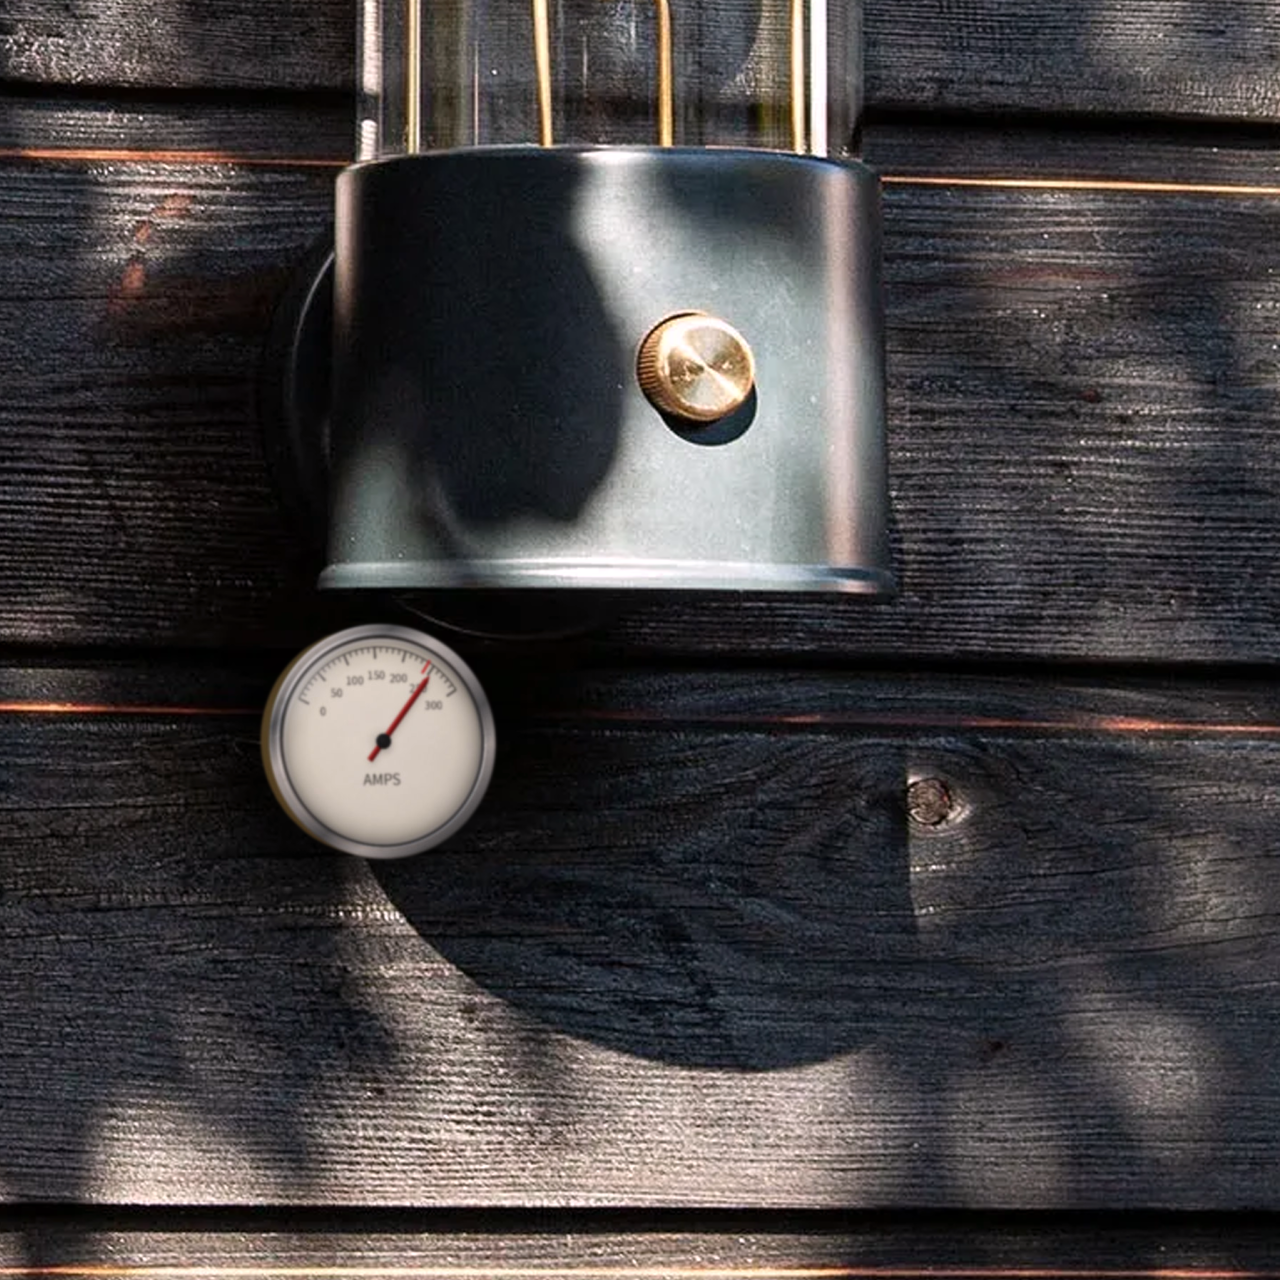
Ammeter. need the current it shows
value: 250 A
